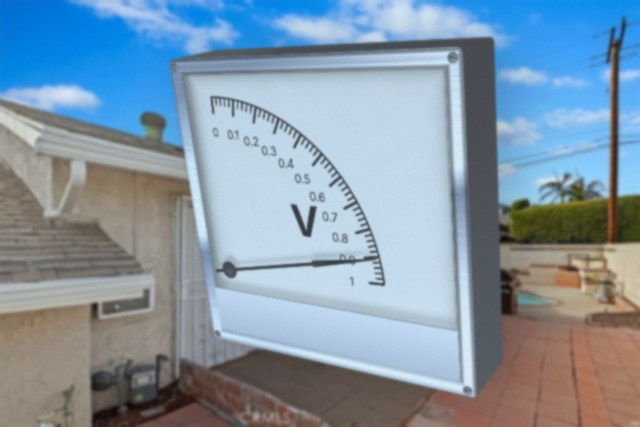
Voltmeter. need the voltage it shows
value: 0.9 V
